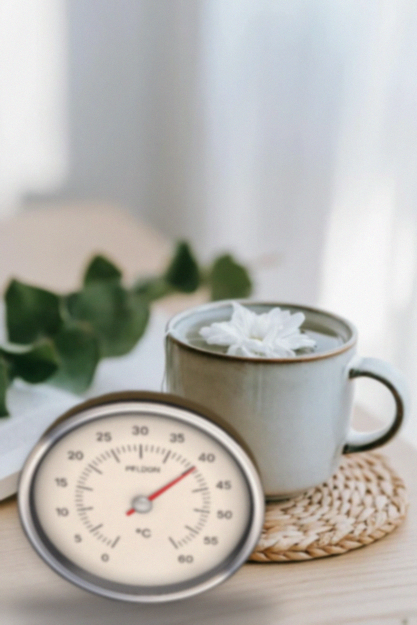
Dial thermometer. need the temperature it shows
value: 40 °C
